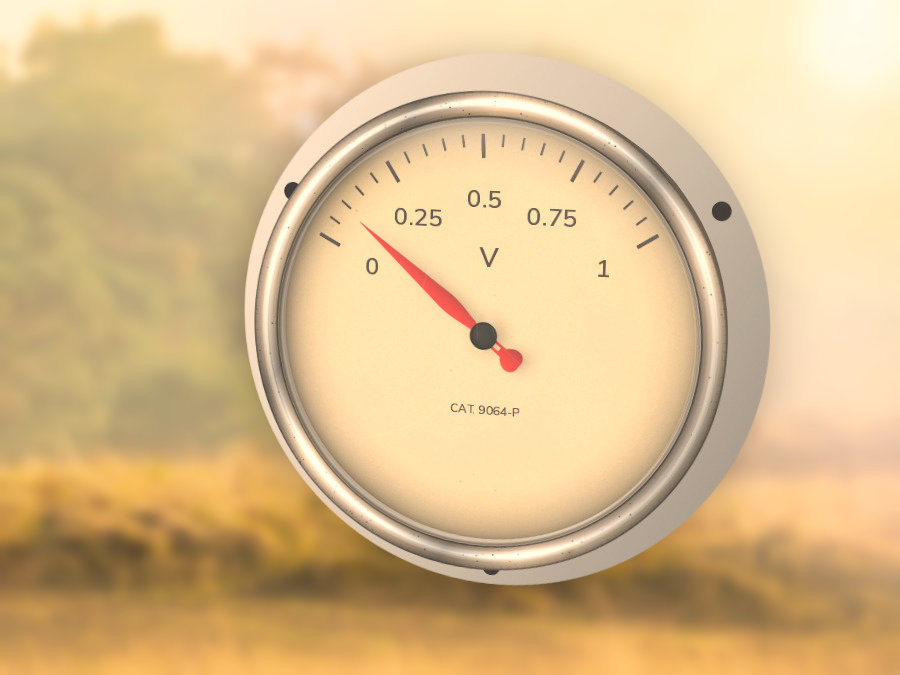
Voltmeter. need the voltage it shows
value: 0.1 V
